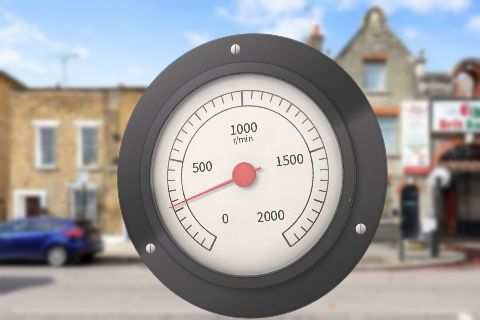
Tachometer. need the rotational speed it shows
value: 275 rpm
